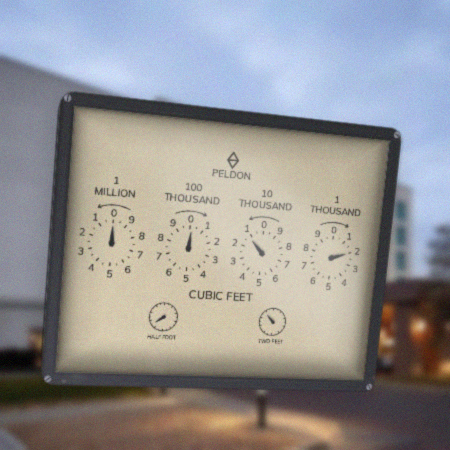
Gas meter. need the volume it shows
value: 1200 ft³
